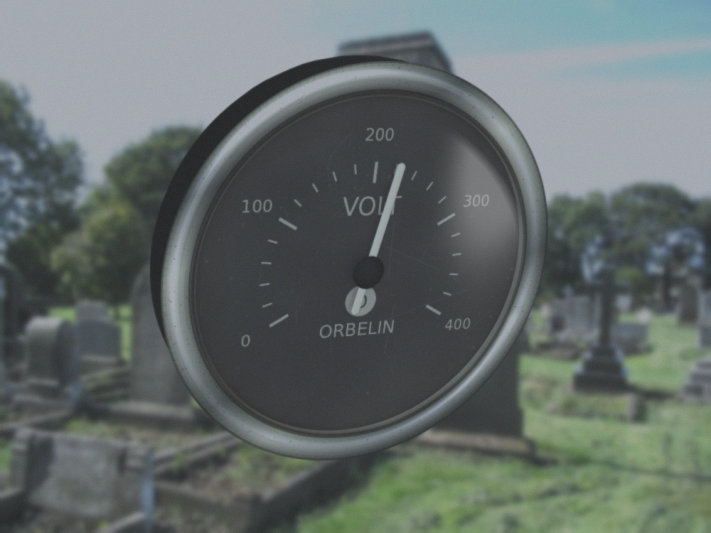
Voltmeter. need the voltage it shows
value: 220 V
